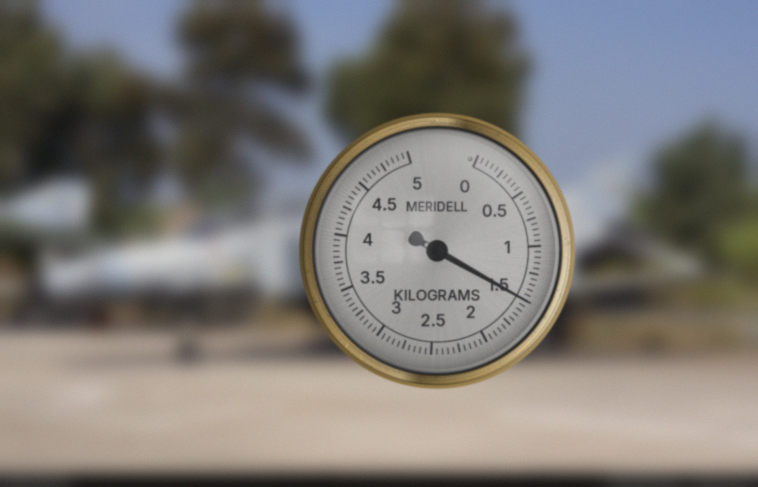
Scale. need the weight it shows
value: 1.5 kg
